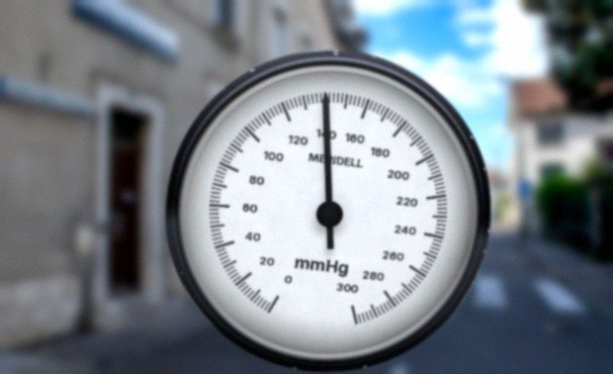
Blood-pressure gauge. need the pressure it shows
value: 140 mmHg
